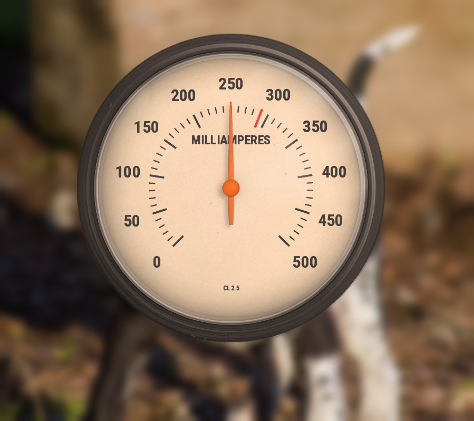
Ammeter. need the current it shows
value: 250 mA
